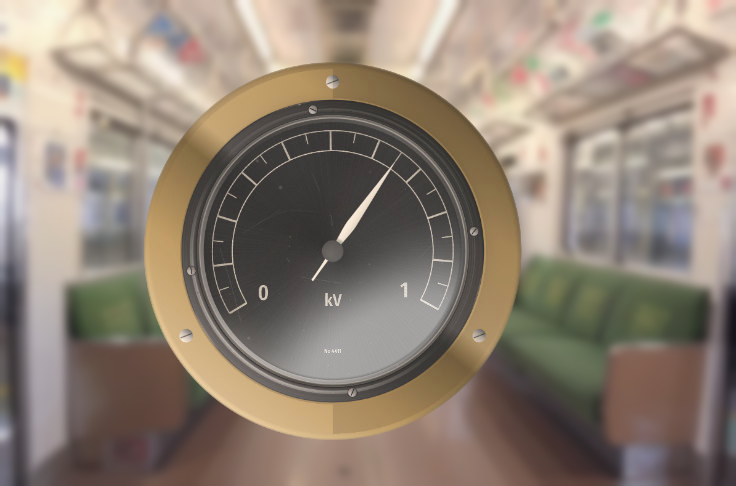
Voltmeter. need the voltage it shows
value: 0.65 kV
